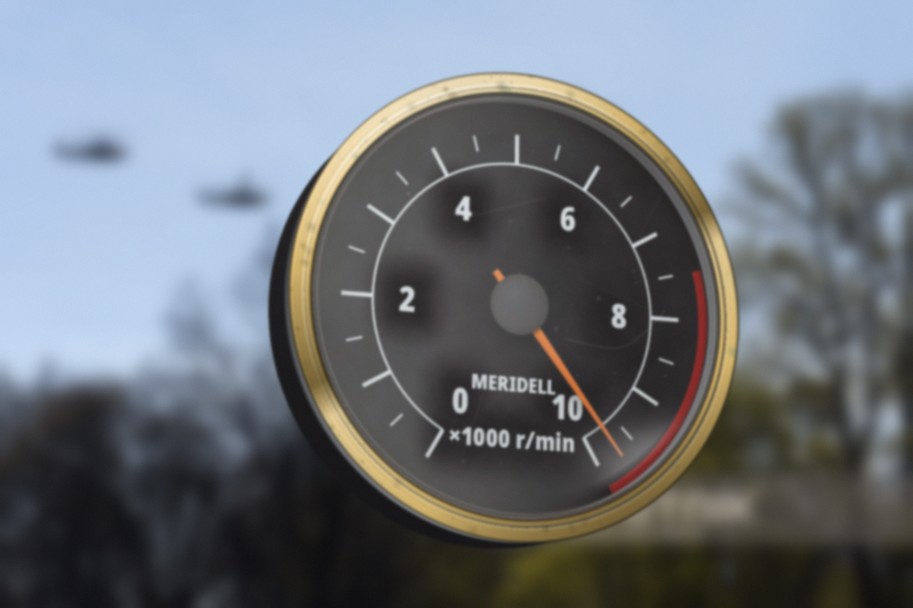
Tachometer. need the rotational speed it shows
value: 9750 rpm
